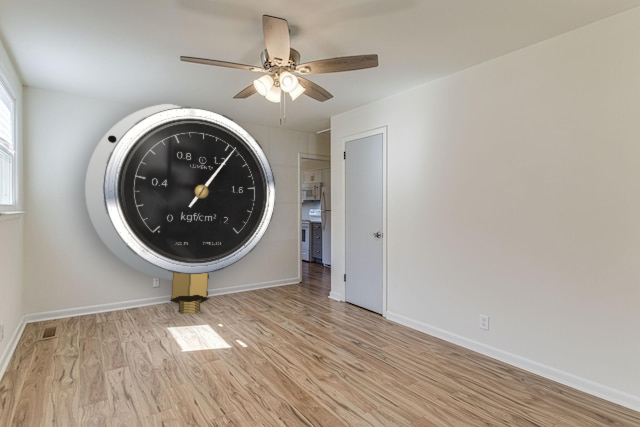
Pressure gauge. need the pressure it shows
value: 1.25 kg/cm²
